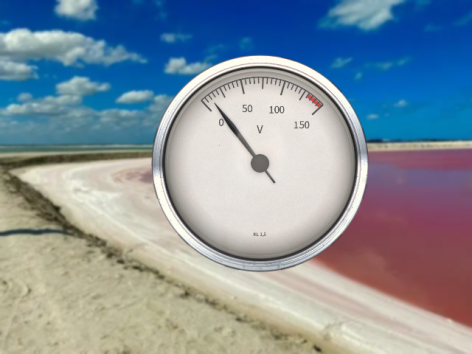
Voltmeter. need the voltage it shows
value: 10 V
